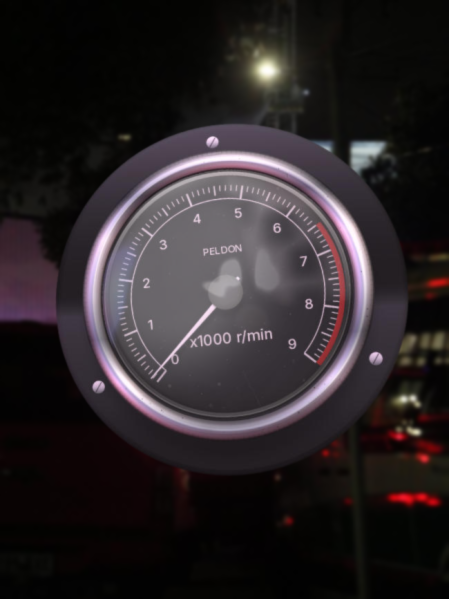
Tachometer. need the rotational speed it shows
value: 100 rpm
